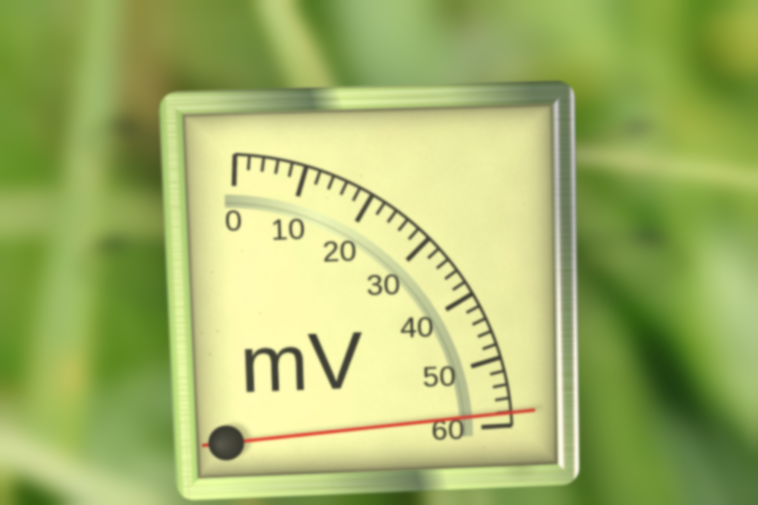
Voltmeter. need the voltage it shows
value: 58 mV
